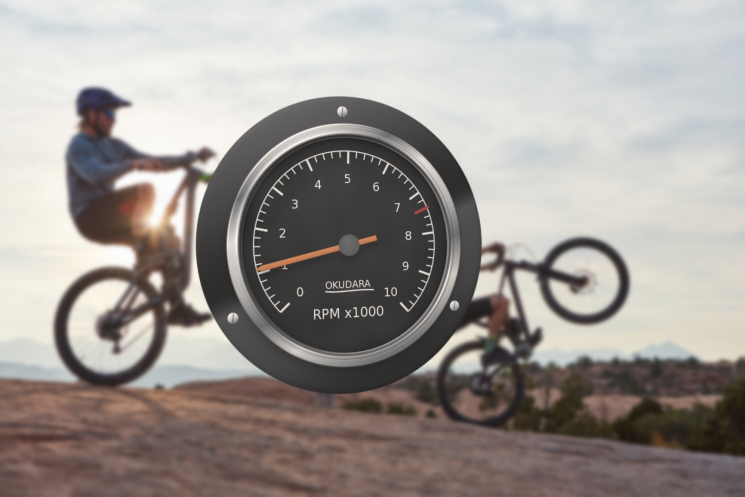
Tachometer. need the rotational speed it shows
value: 1100 rpm
